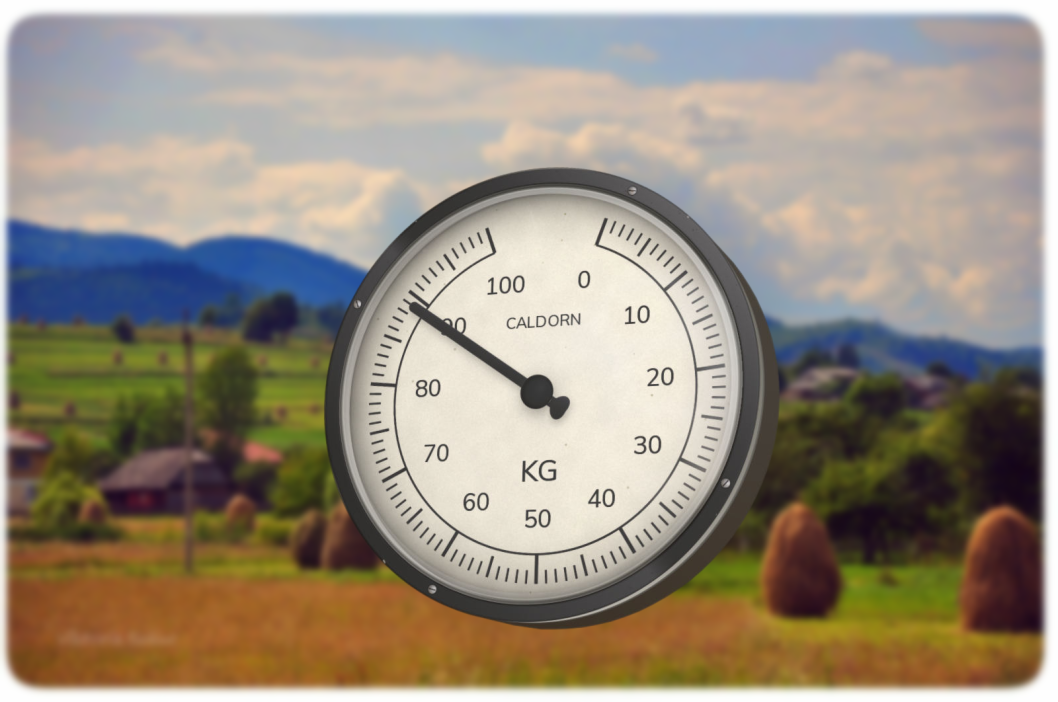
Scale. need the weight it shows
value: 89 kg
